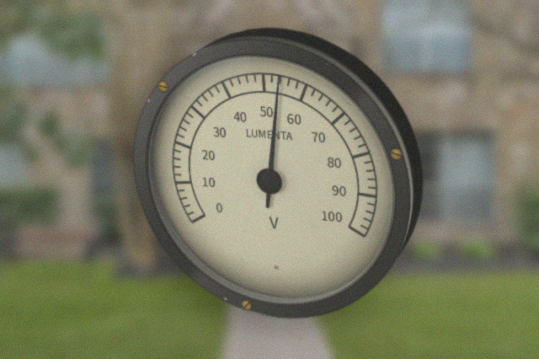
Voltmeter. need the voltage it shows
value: 54 V
